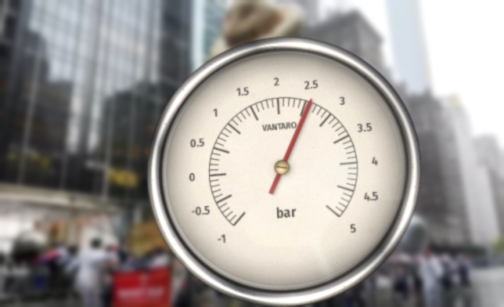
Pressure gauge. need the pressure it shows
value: 2.6 bar
